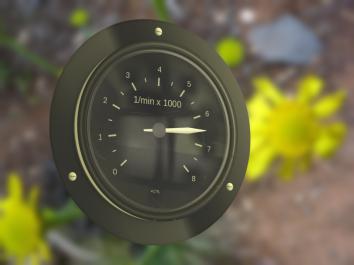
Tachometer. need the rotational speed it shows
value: 6500 rpm
